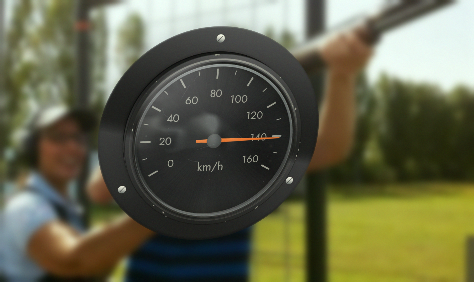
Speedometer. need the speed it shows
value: 140 km/h
